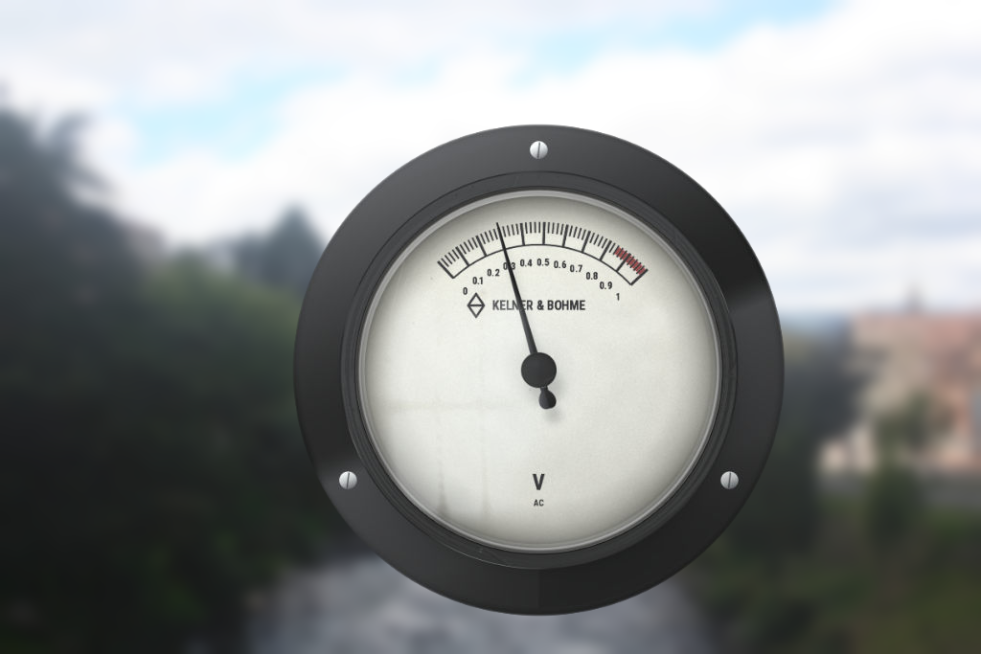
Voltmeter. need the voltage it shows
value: 0.3 V
